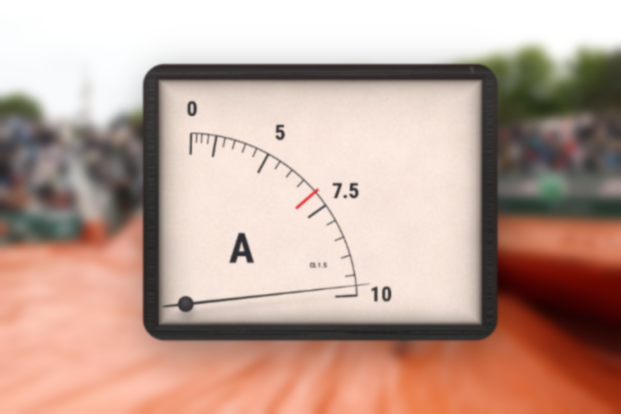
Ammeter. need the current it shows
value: 9.75 A
